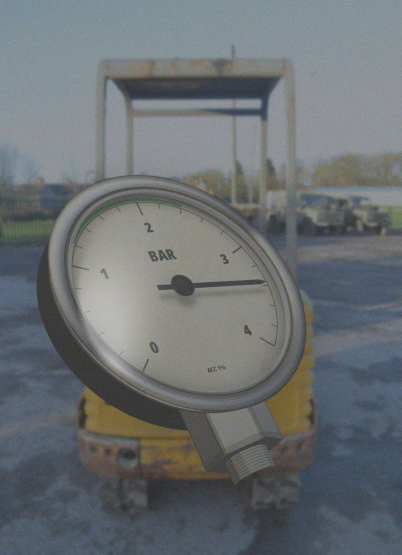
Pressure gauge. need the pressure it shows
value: 3.4 bar
